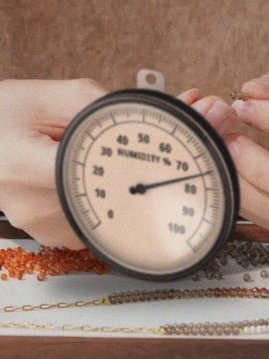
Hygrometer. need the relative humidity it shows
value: 75 %
